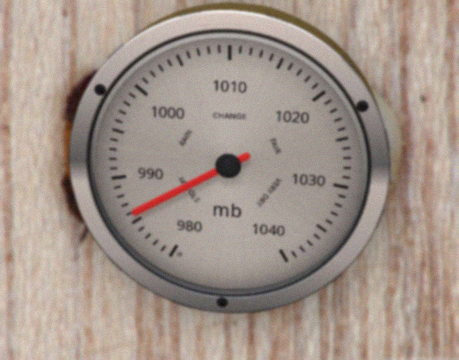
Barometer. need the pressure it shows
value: 986 mbar
